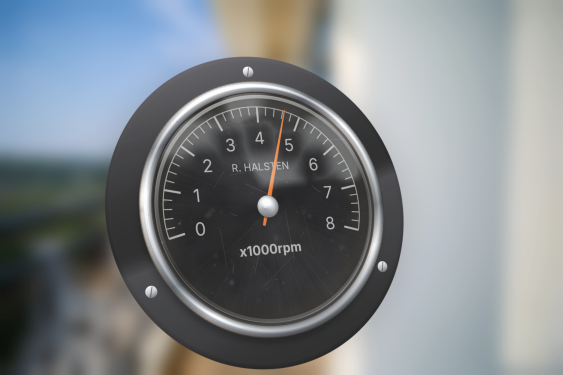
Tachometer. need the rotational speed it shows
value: 4600 rpm
